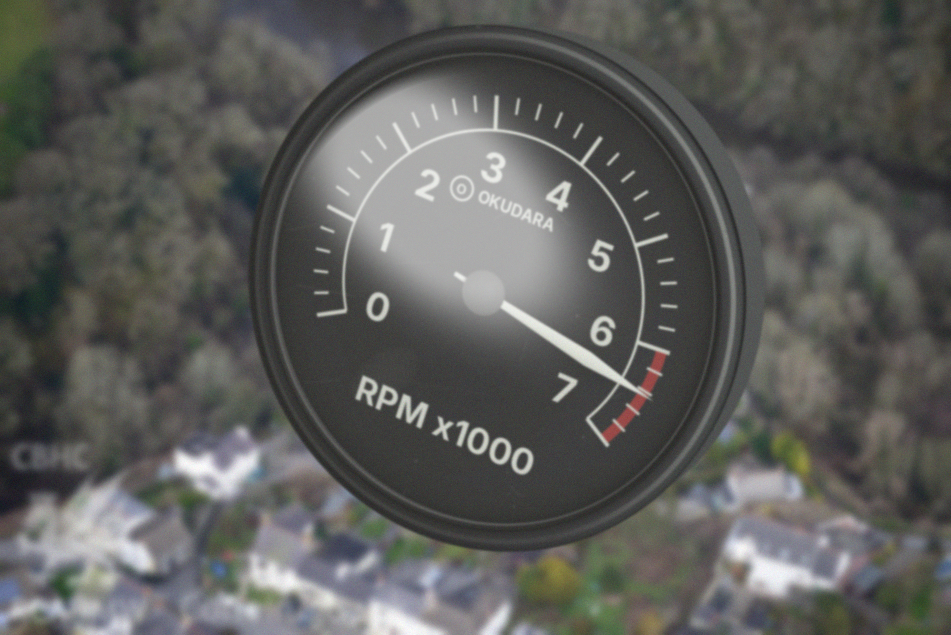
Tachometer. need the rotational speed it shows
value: 6400 rpm
